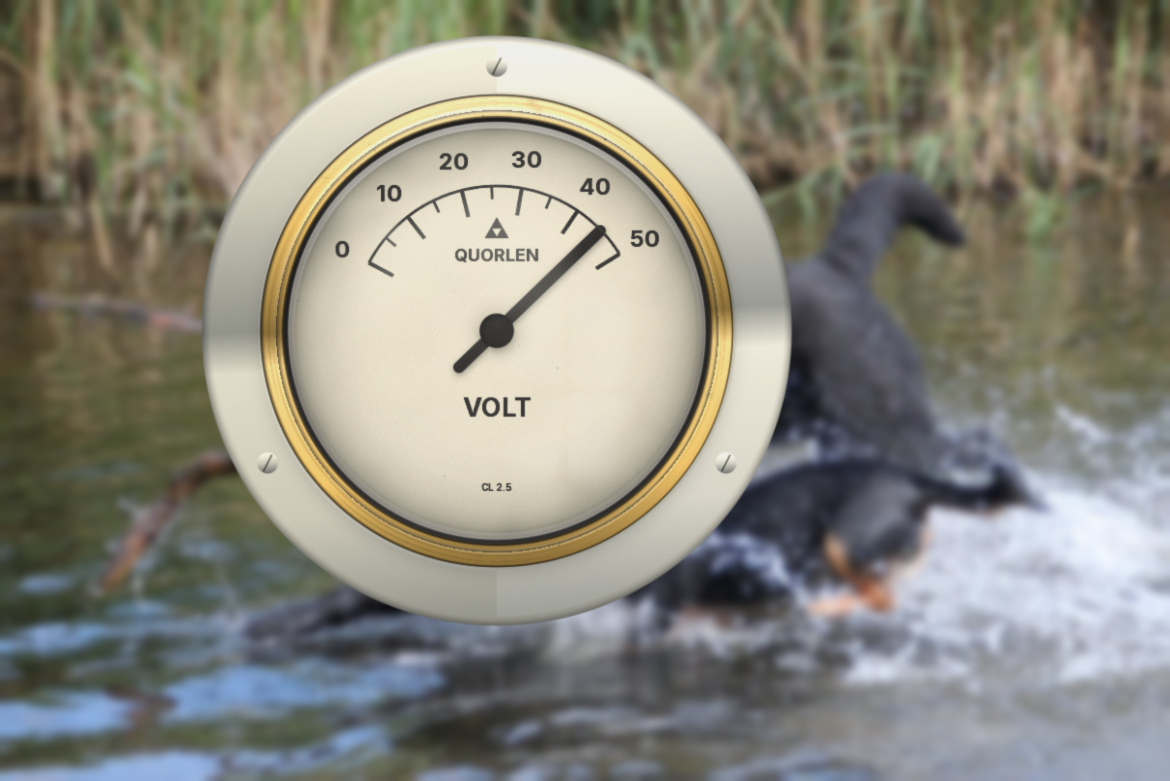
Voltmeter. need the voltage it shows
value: 45 V
